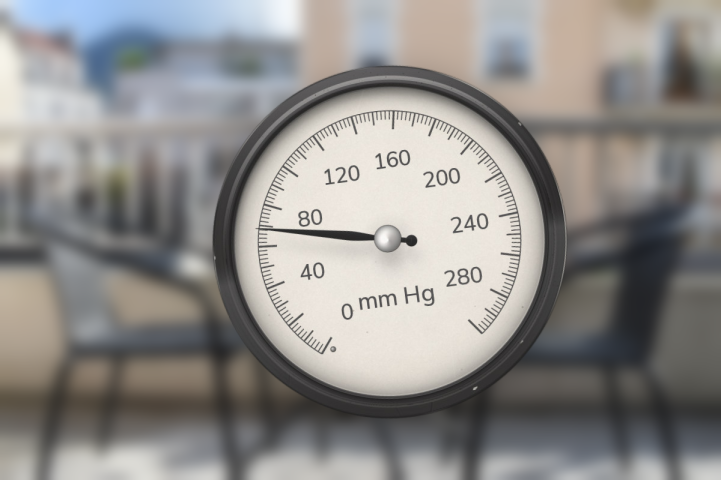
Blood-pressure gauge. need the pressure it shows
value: 68 mmHg
